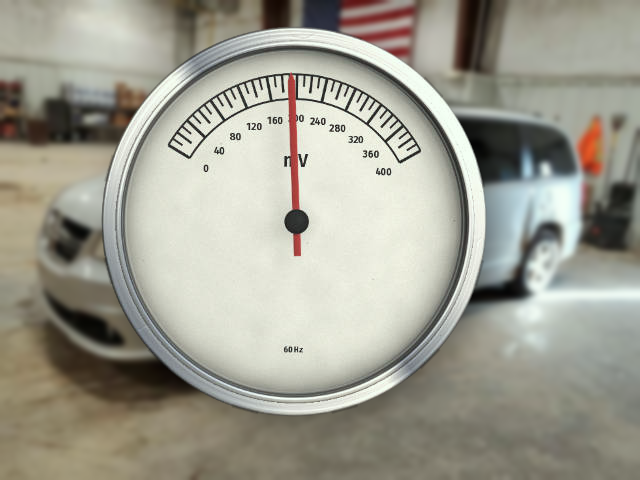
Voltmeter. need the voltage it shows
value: 190 mV
